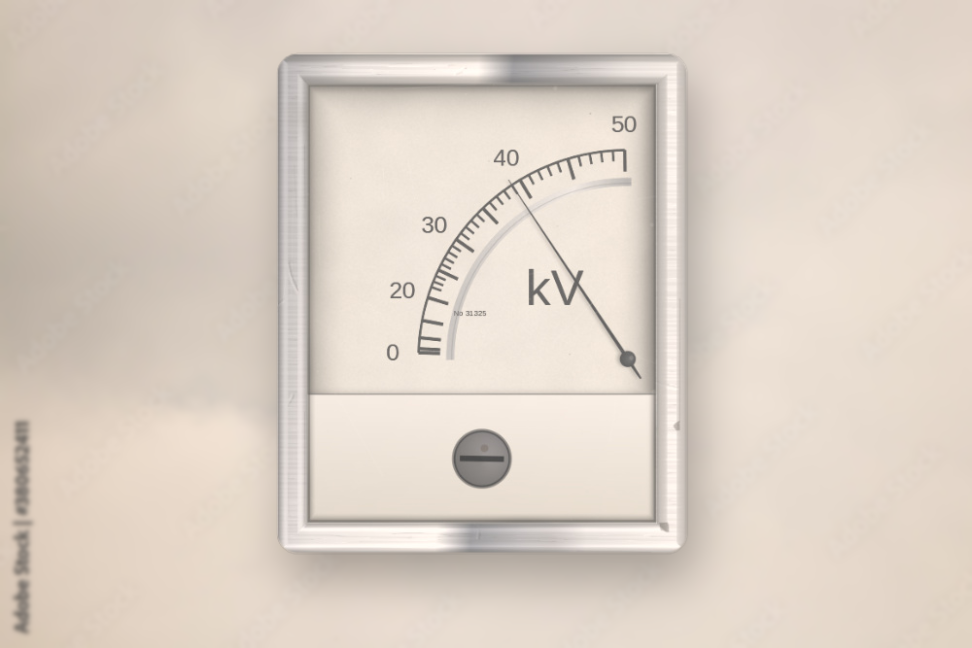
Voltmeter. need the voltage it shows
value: 39 kV
